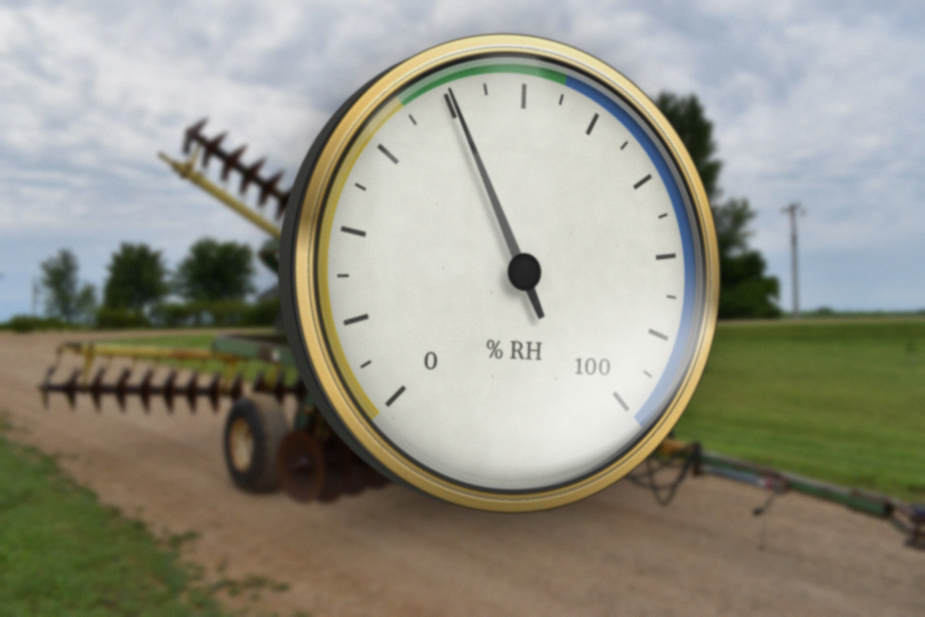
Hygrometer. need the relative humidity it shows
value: 40 %
